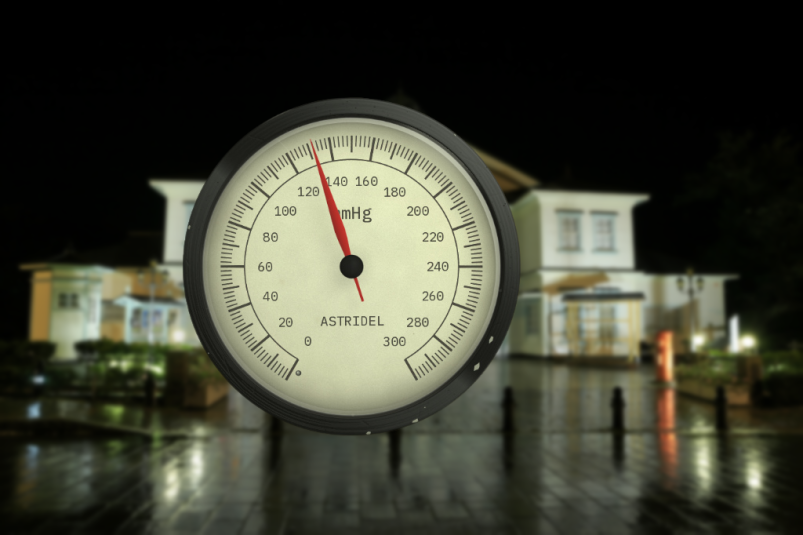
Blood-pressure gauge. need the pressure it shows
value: 132 mmHg
